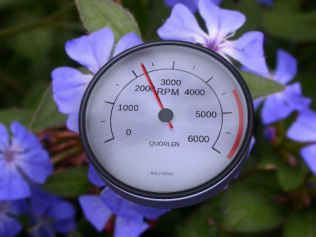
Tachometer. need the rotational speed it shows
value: 2250 rpm
